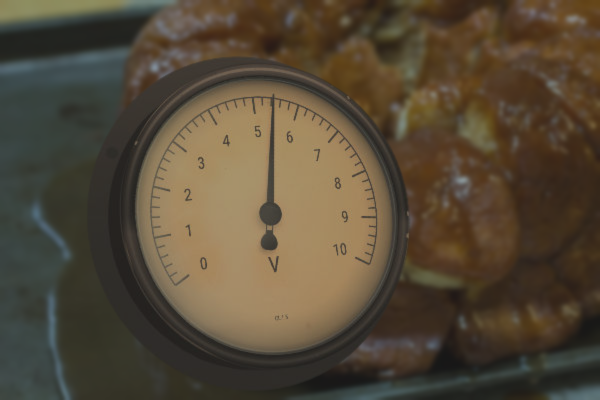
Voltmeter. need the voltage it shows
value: 5.4 V
